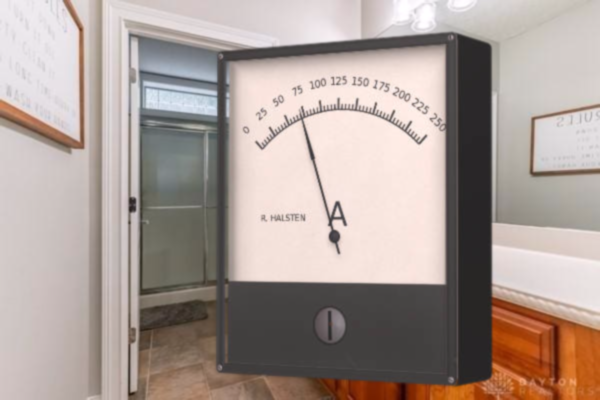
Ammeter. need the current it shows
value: 75 A
